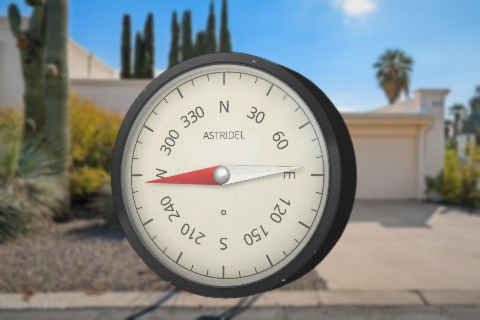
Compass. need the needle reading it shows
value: 265 °
